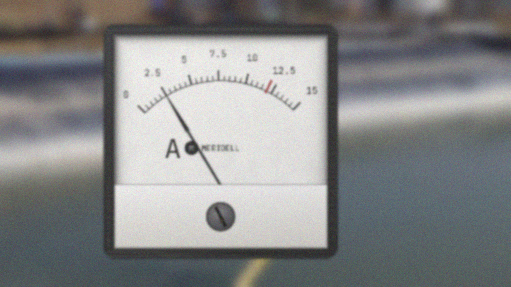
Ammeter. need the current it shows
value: 2.5 A
